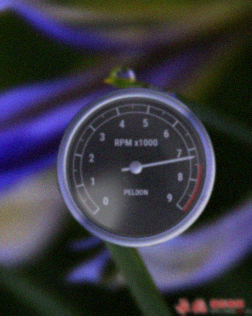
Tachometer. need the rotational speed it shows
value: 7250 rpm
